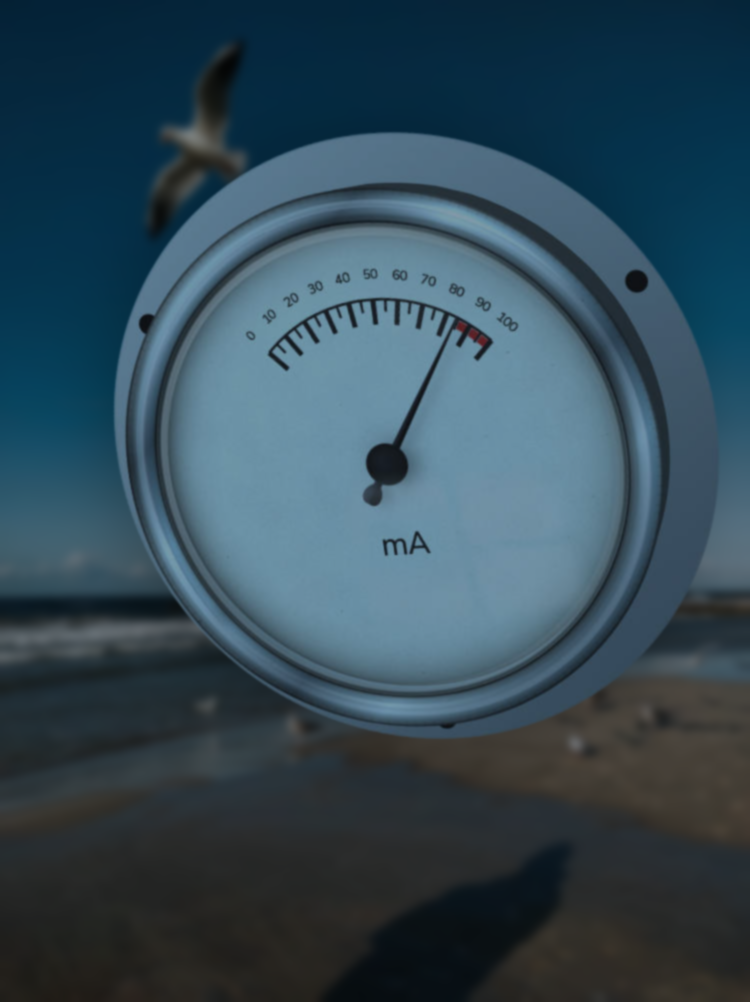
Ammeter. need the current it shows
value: 85 mA
